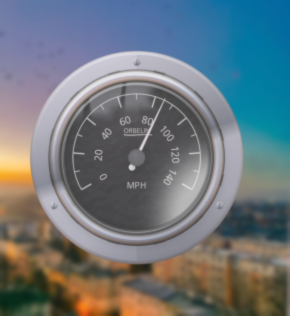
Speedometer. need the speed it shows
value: 85 mph
